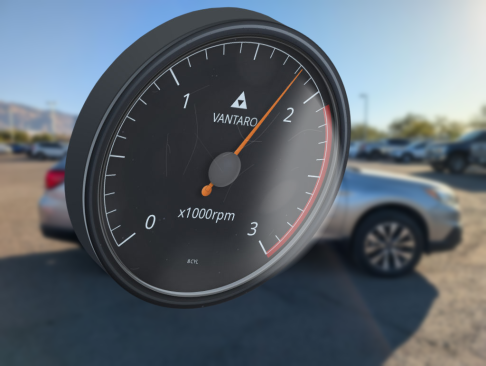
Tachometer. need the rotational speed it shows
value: 1800 rpm
